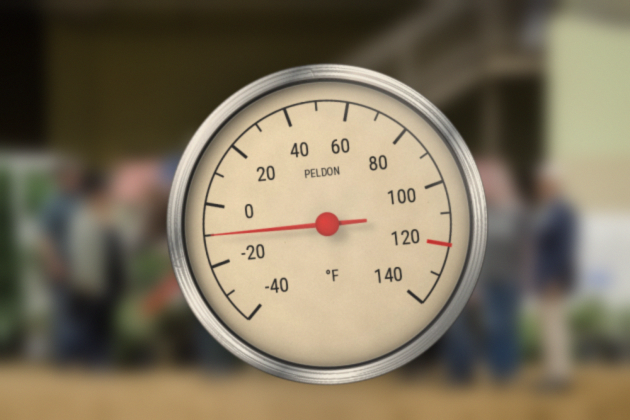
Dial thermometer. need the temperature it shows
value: -10 °F
